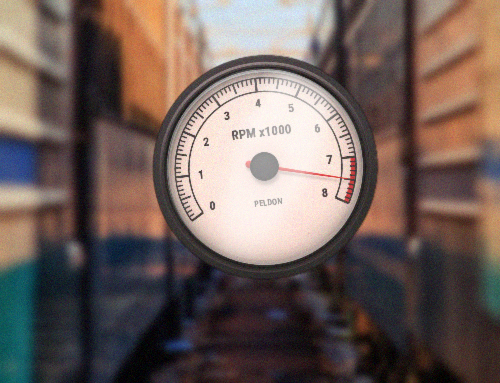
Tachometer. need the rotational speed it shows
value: 7500 rpm
